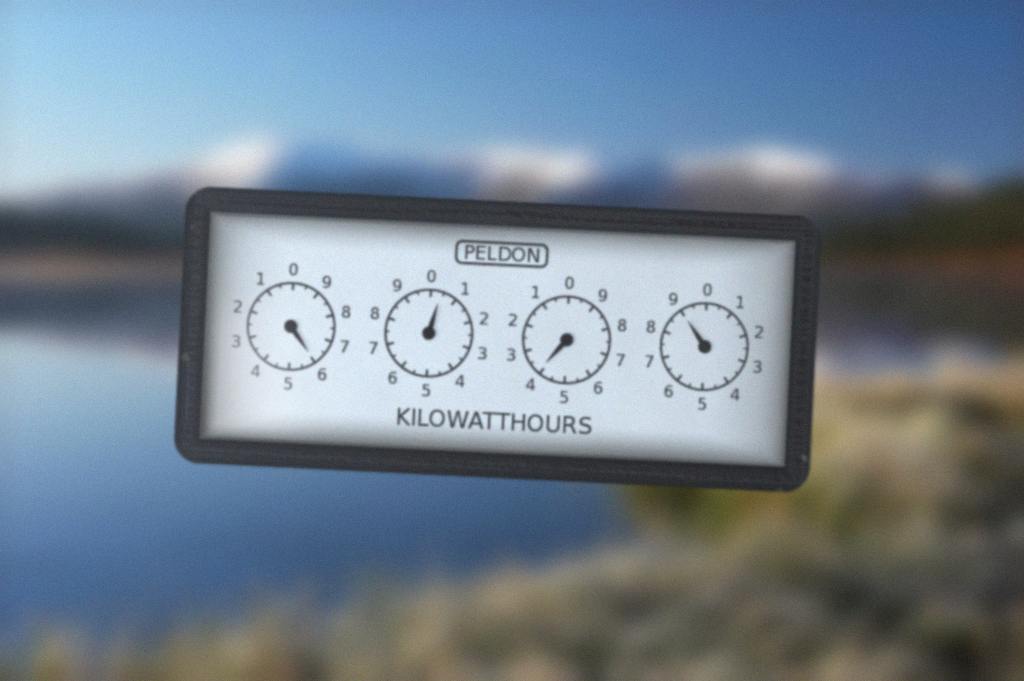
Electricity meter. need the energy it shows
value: 6039 kWh
